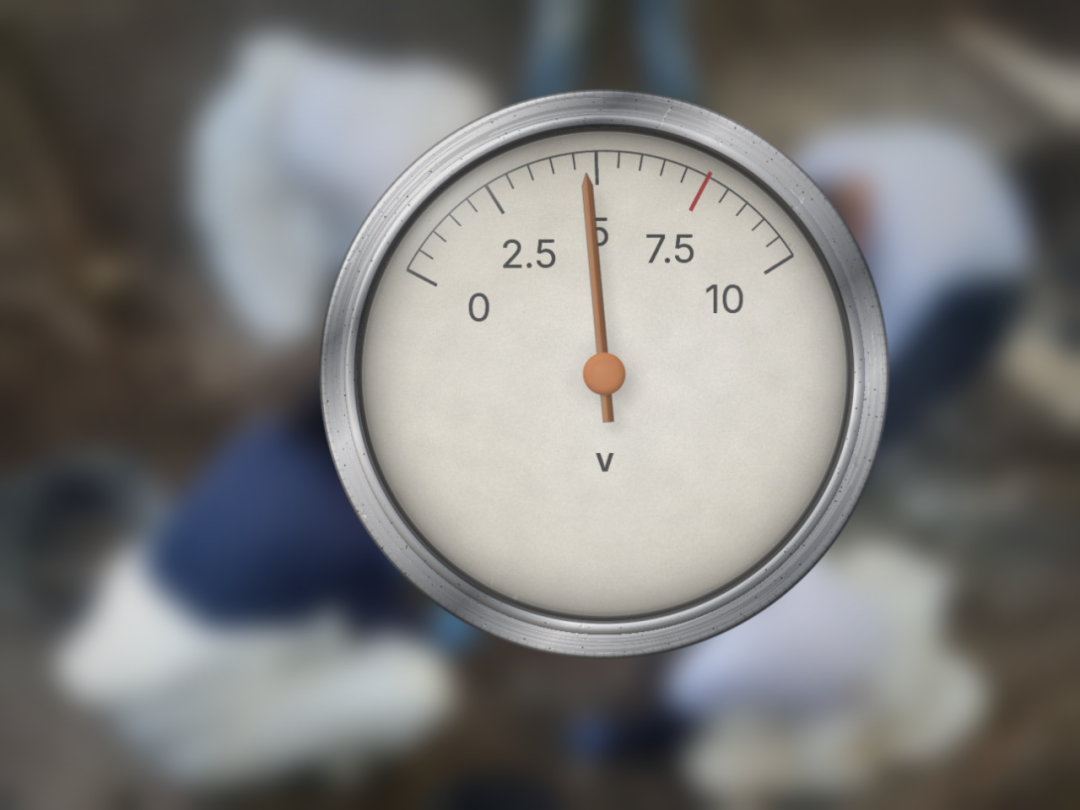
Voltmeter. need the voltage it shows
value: 4.75 V
